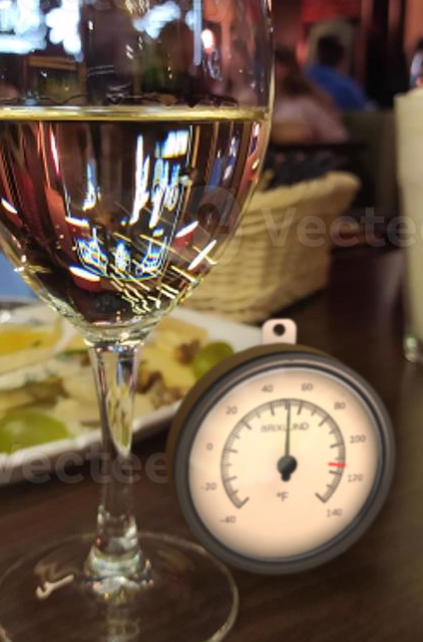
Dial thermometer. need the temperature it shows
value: 50 °F
